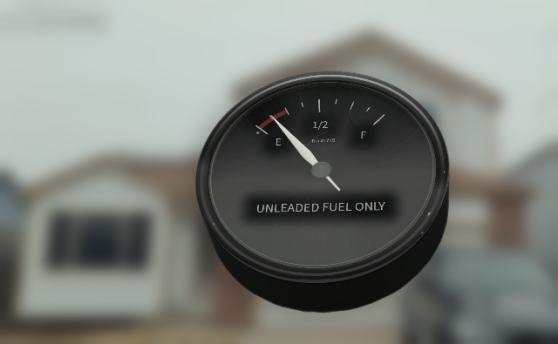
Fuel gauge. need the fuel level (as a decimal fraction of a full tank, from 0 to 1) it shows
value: 0.125
